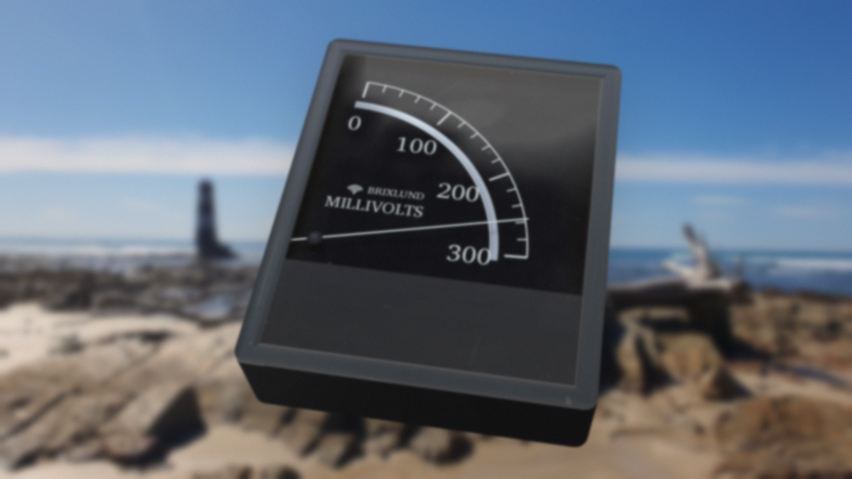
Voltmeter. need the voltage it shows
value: 260 mV
